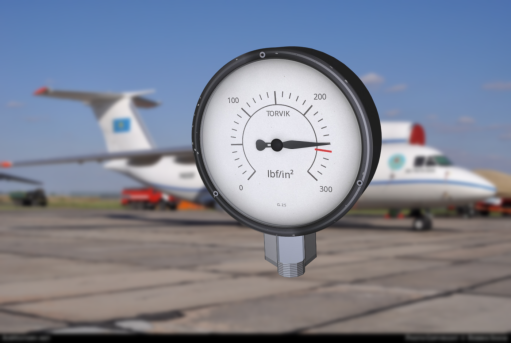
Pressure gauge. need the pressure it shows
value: 250 psi
